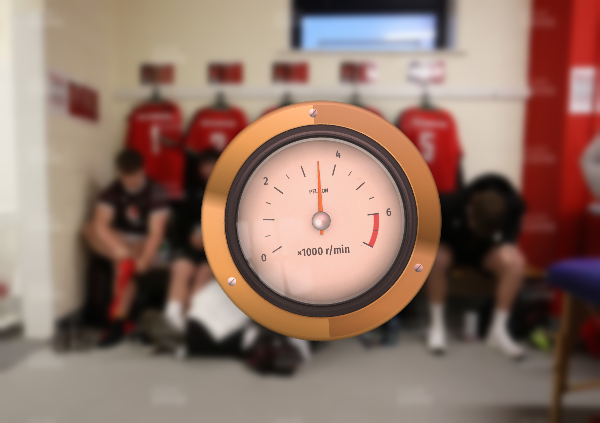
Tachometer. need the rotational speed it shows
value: 3500 rpm
